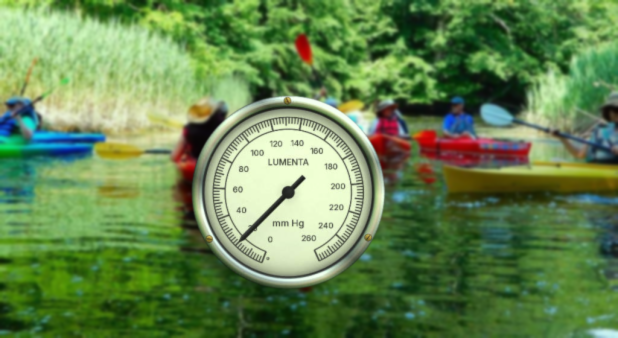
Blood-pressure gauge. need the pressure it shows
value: 20 mmHg
